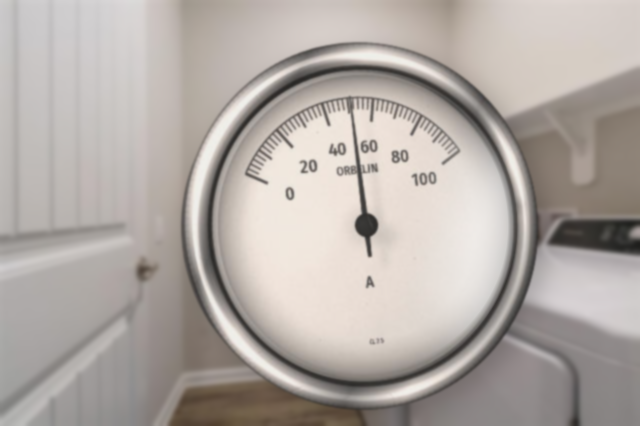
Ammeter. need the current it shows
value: 50 A
